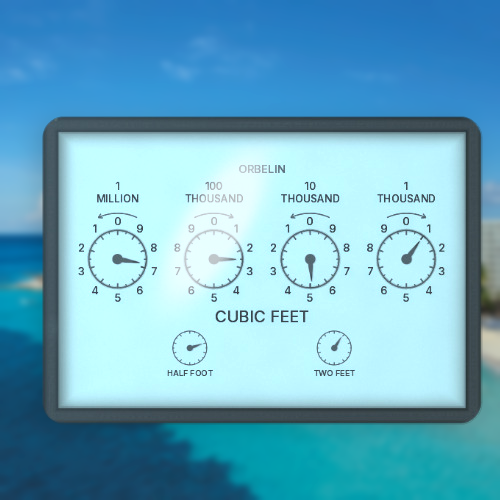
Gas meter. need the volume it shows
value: 725100 ft³
